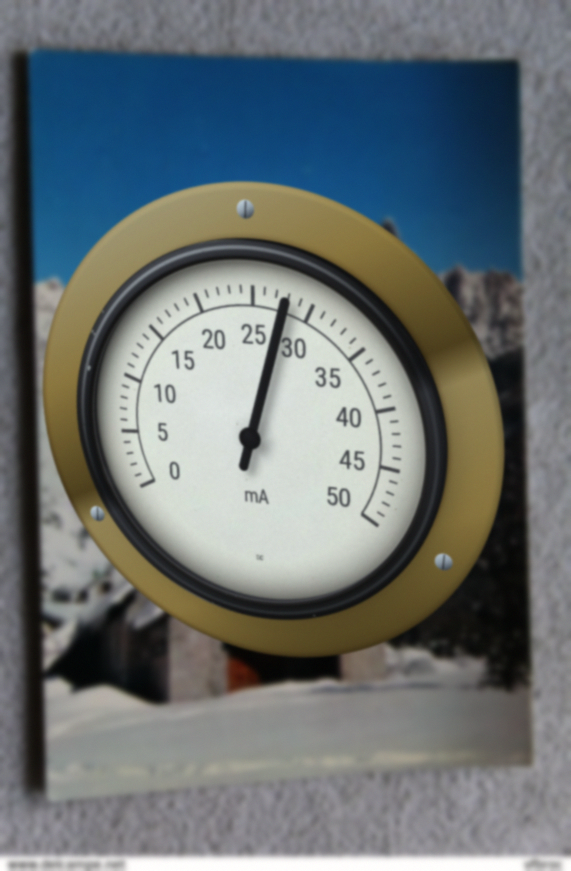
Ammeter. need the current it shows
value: 28 mA
